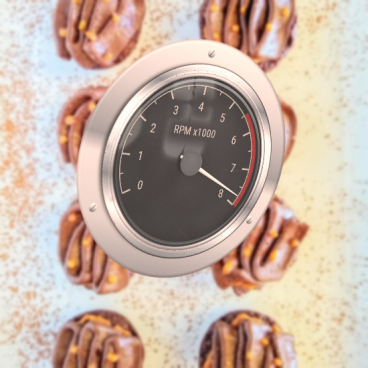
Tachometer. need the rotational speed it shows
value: 7750 rpm
